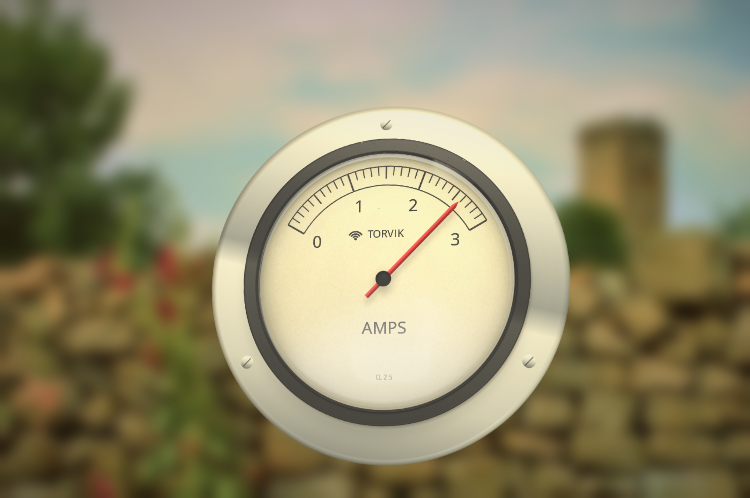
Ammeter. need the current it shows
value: 2.6 A
